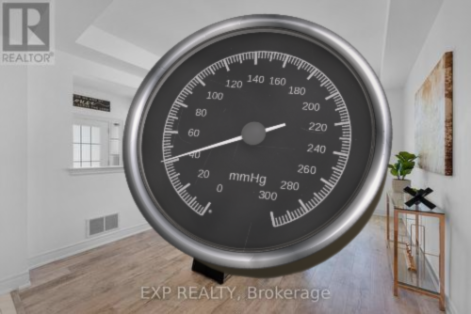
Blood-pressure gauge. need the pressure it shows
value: 40 mmHg
